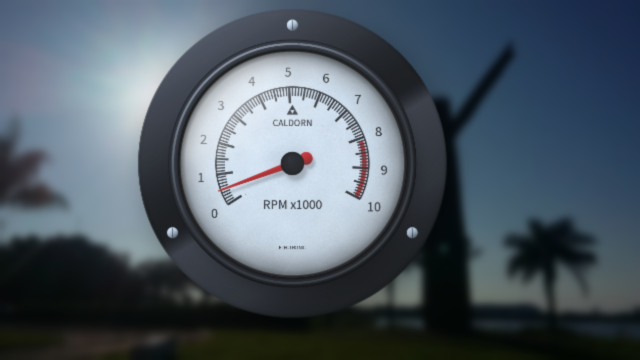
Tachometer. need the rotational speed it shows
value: 500 rpm
